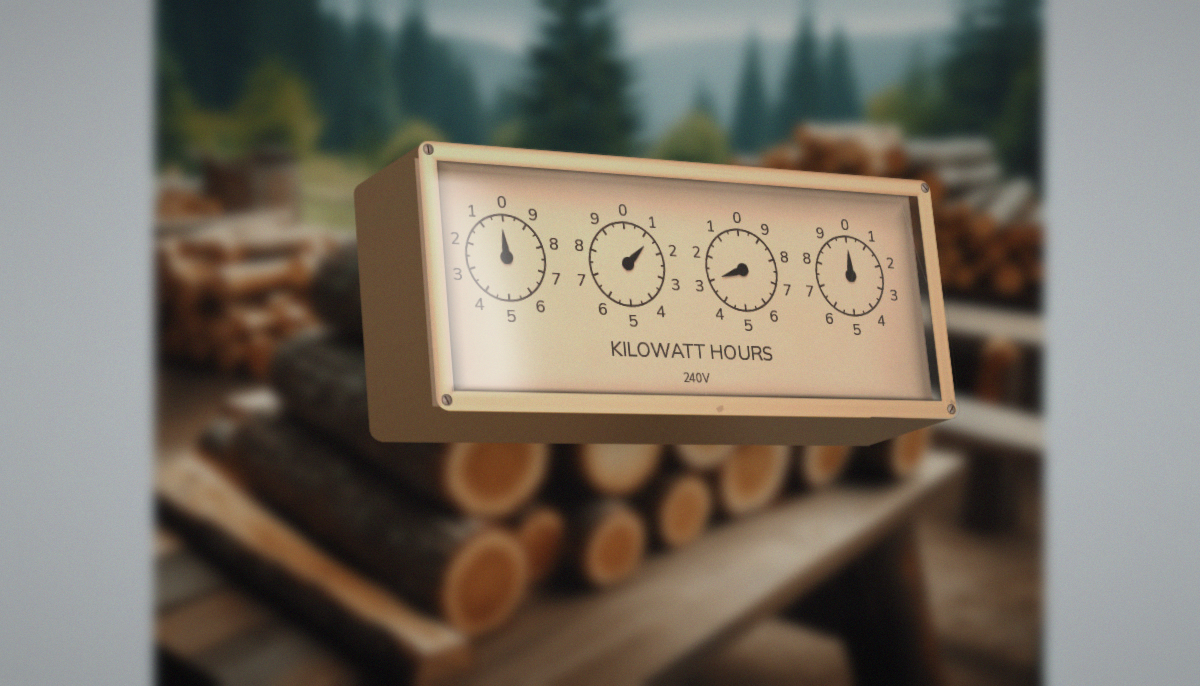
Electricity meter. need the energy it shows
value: 130 kWh
